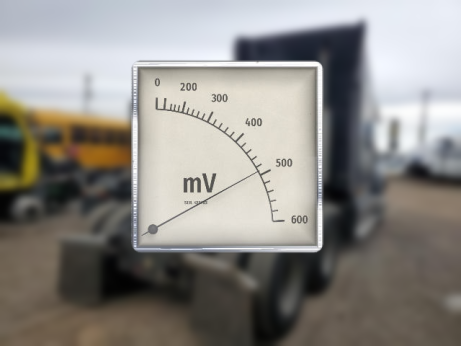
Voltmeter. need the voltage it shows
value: 490 mV
